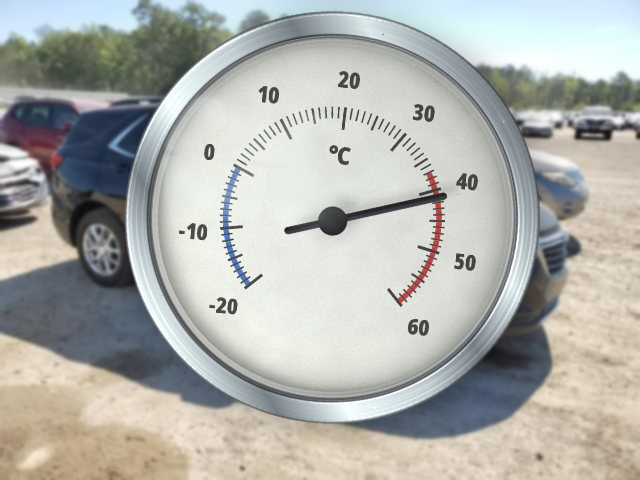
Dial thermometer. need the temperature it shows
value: 41 °C
